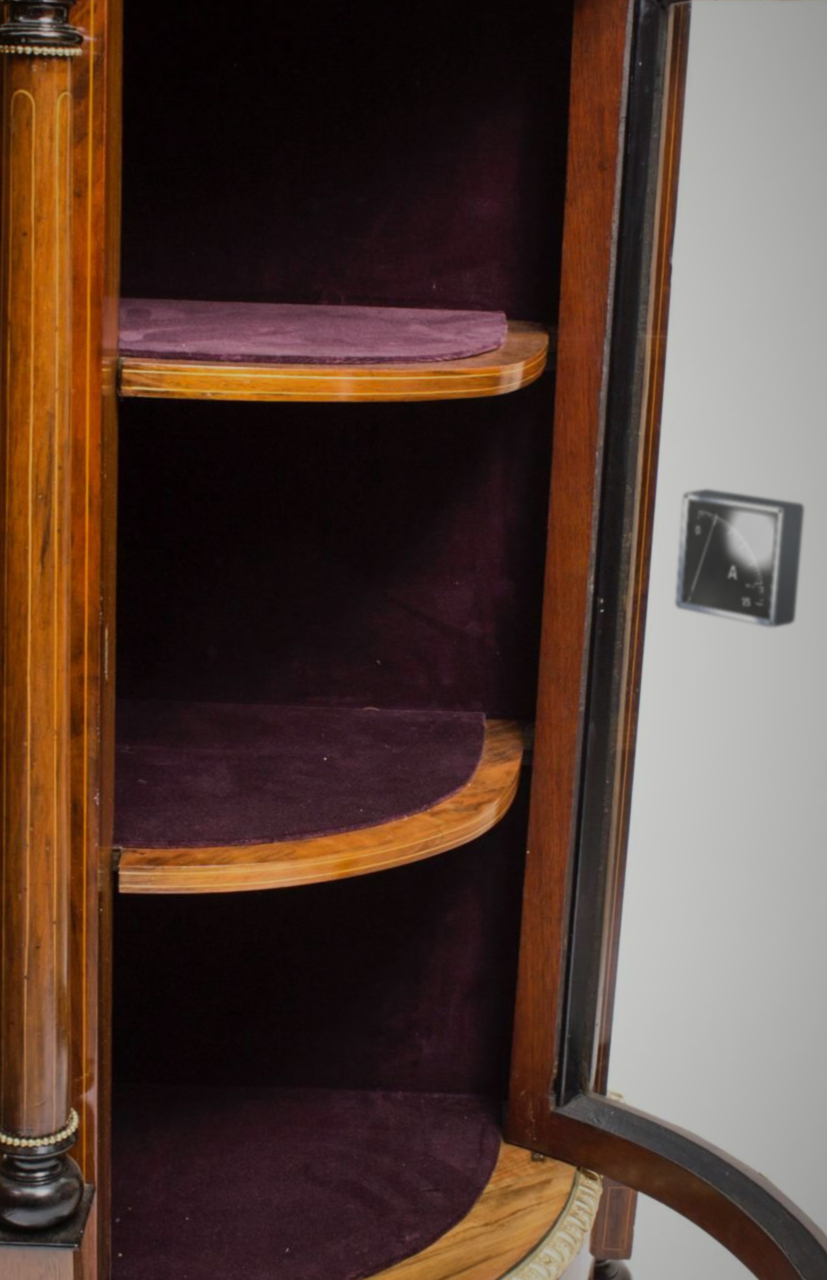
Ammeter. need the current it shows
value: 2.5 A
